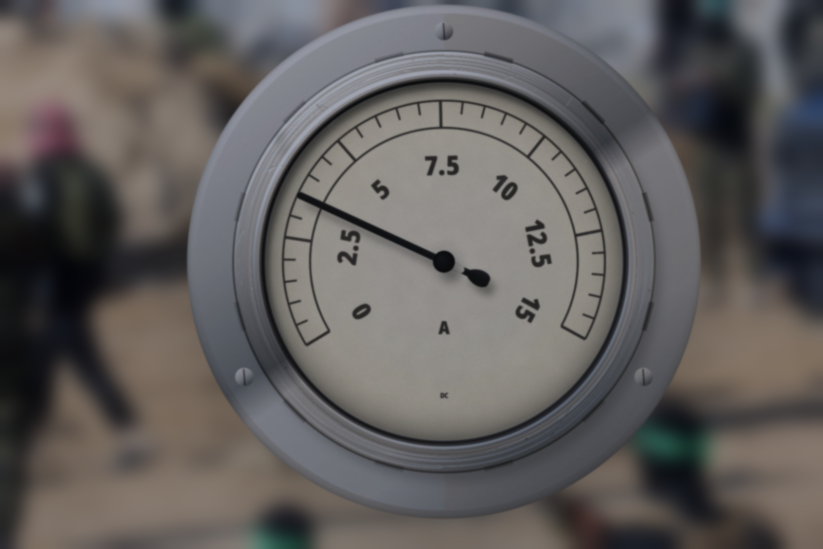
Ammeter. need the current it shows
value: 3.5 A
